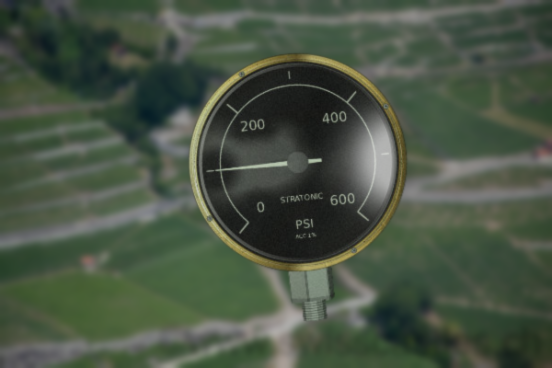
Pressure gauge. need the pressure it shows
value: 100 psi
